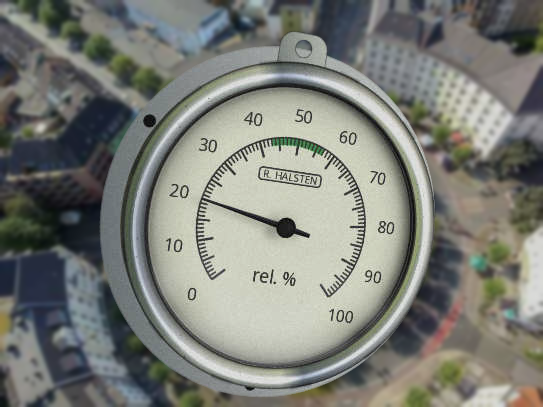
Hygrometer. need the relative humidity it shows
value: 20 %
